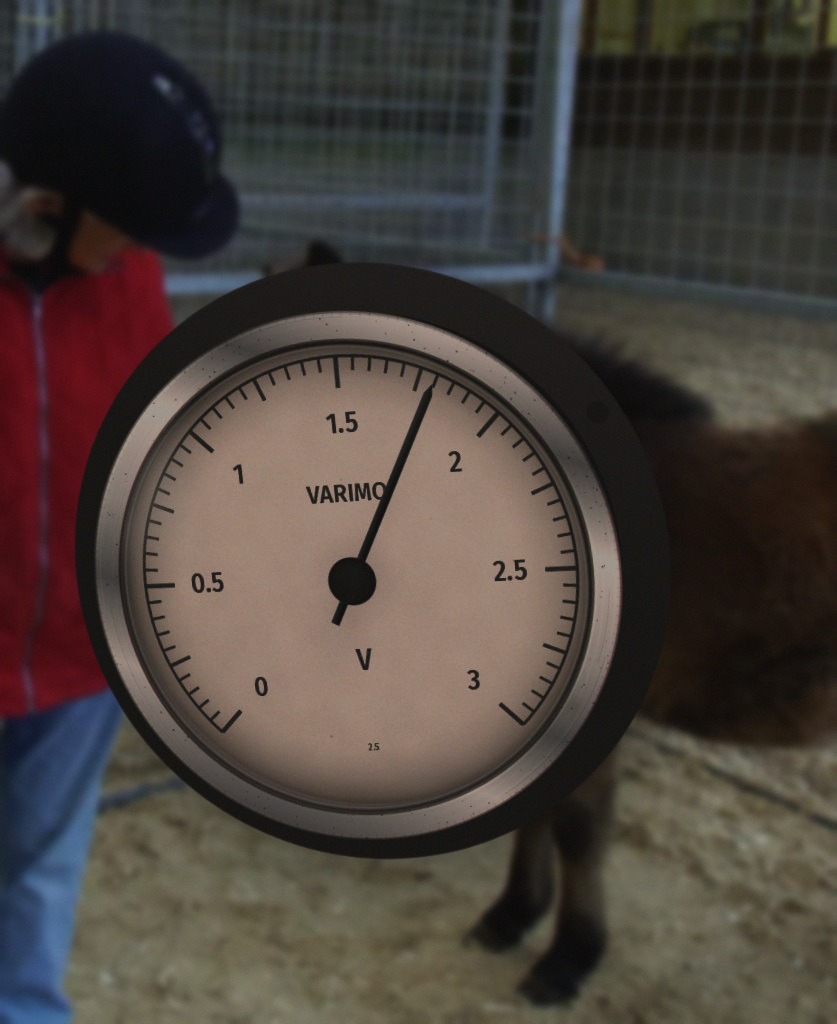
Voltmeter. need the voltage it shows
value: 1.8 V
